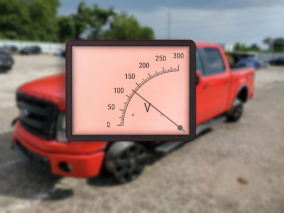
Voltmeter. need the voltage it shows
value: 125 V
